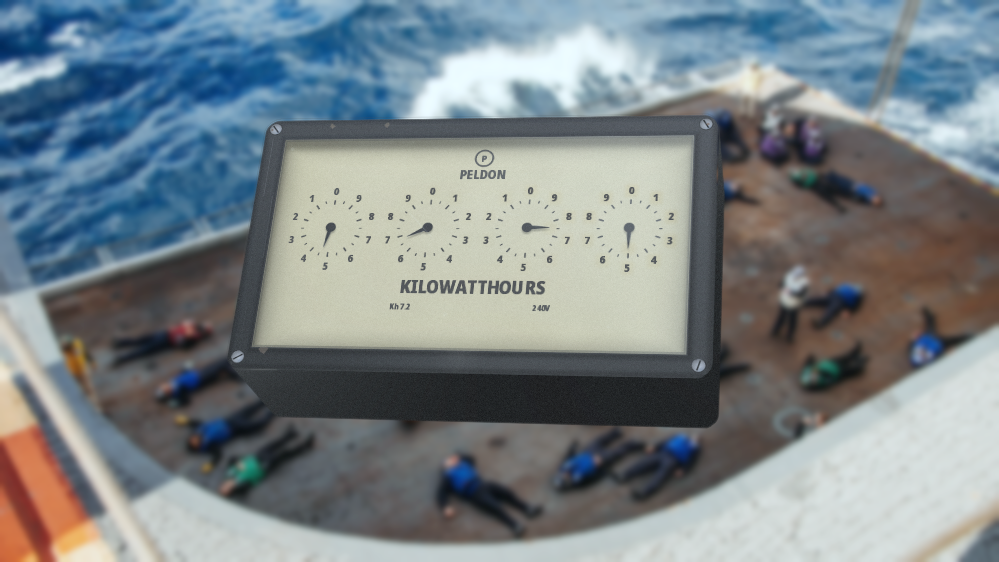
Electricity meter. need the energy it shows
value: 4675 kWh
